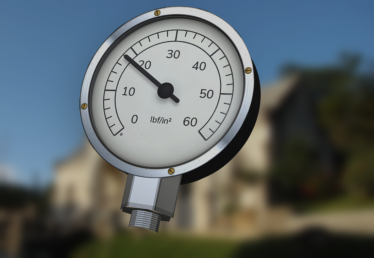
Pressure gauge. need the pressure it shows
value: 18 psi
